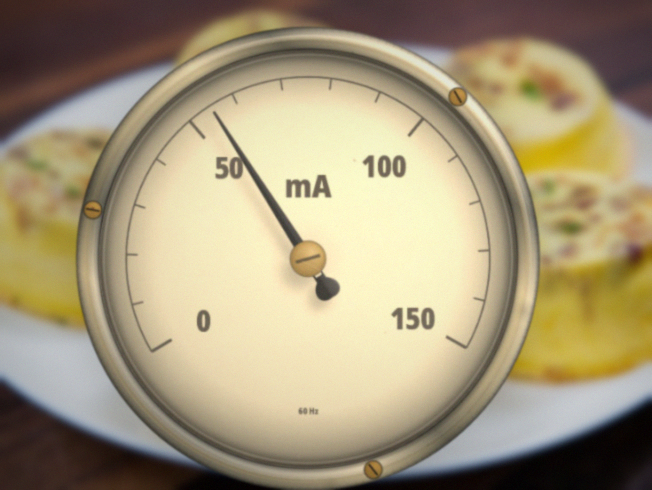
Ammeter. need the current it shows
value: 55 mA
